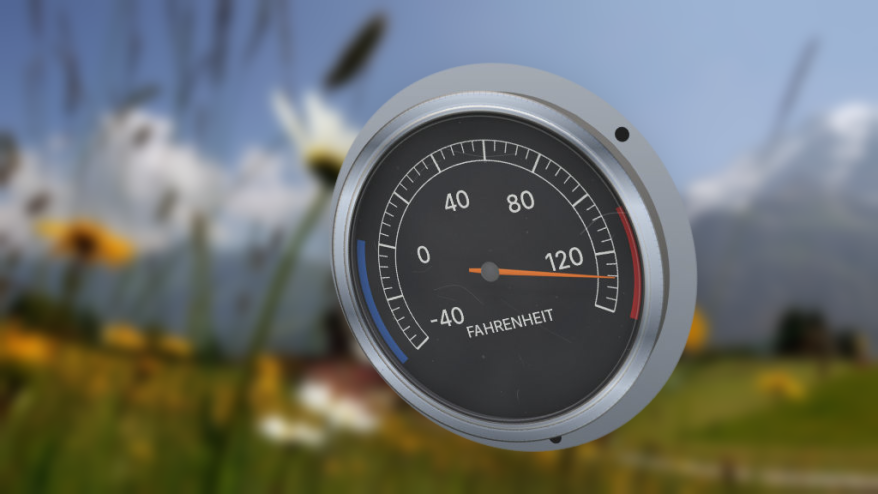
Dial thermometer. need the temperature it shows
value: 128 °F
